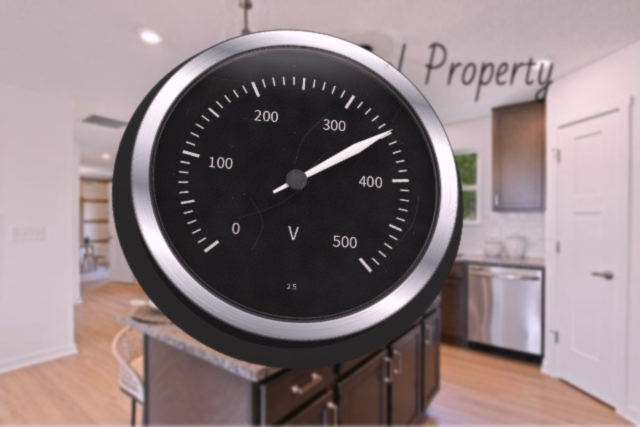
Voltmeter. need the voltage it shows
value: 350 V
